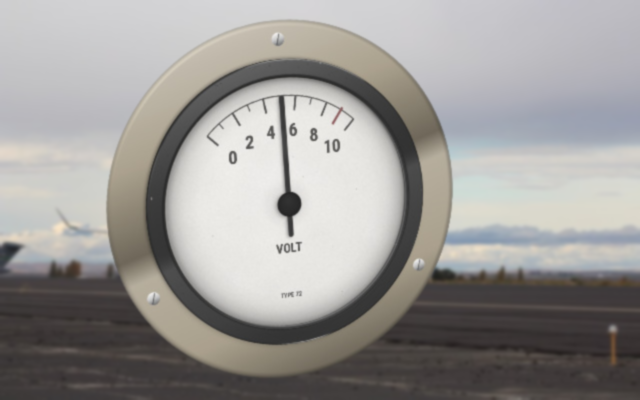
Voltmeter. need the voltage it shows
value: 5 V
